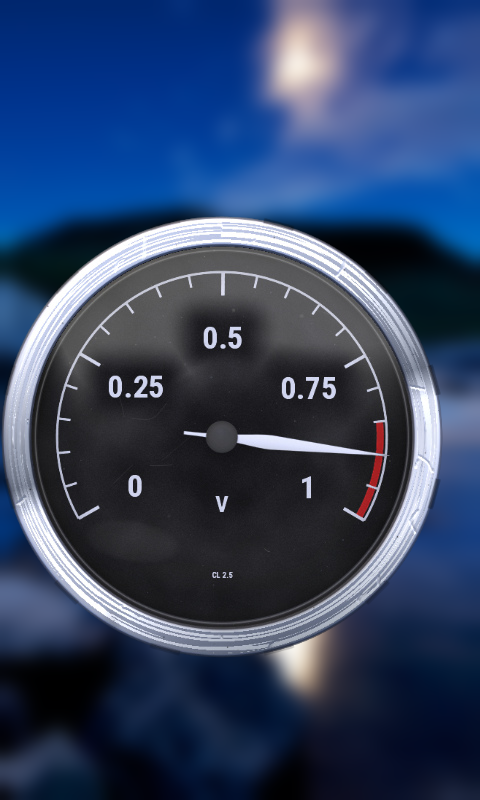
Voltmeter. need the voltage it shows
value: 0.9 V
